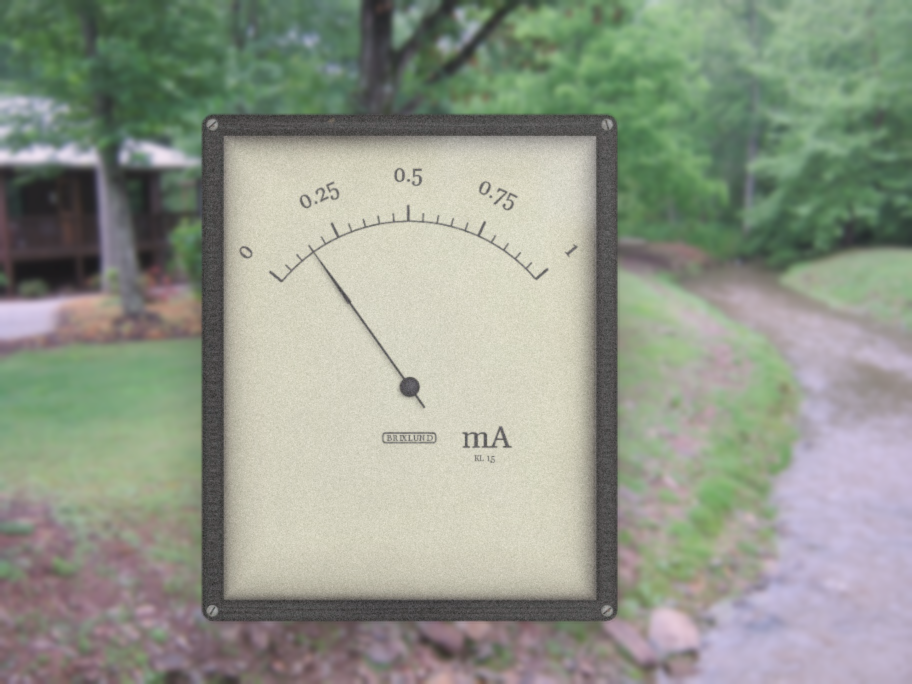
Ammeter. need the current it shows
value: 0.15 mA
